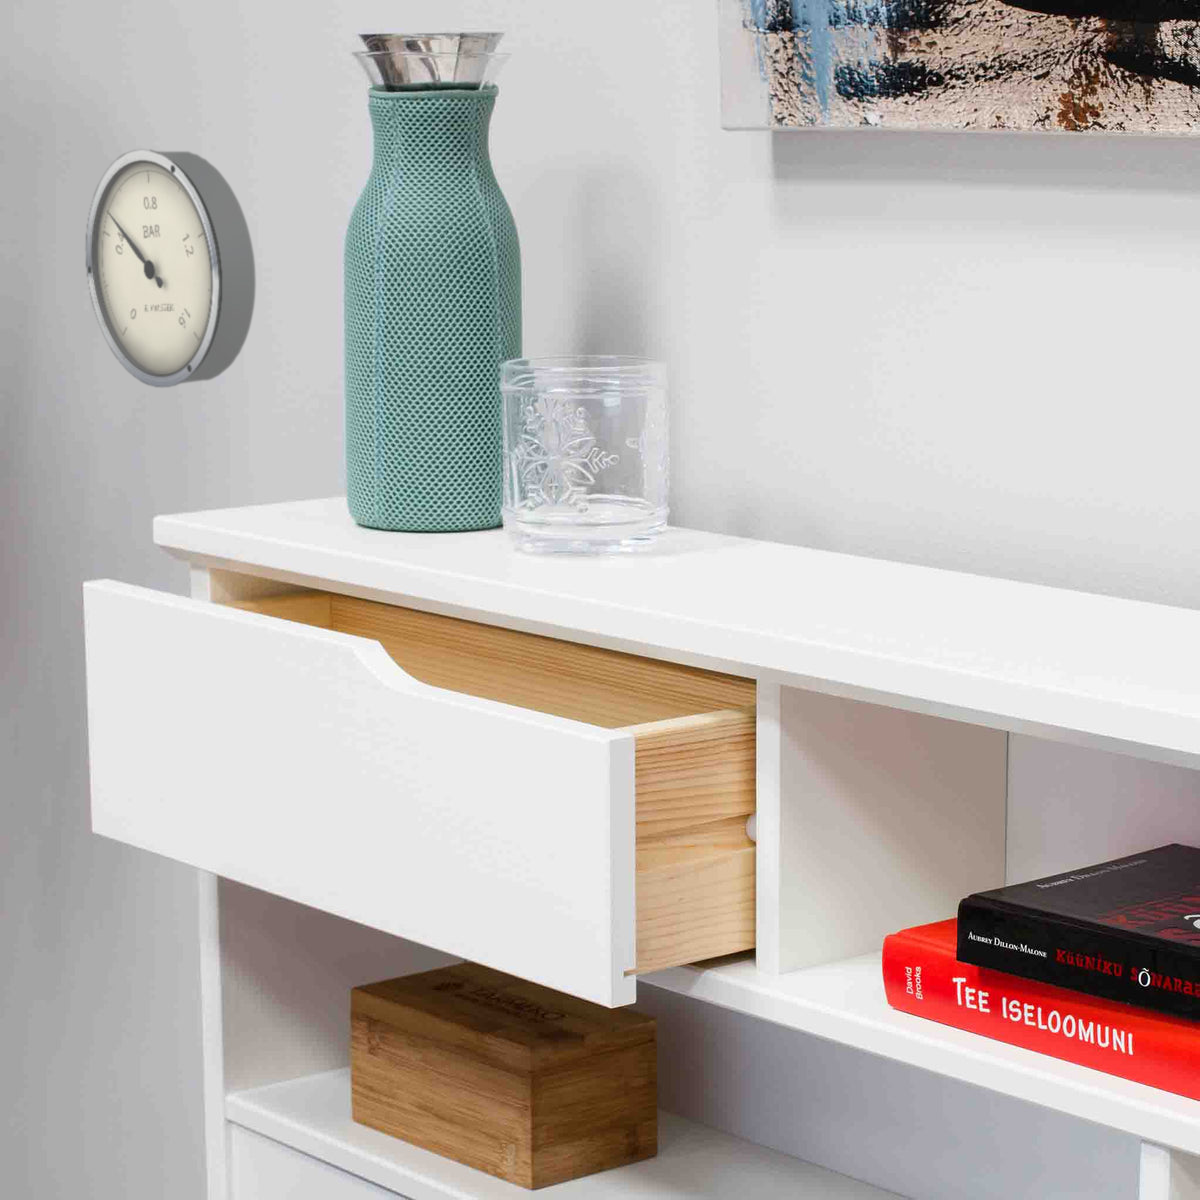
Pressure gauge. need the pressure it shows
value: 0.5 bar
